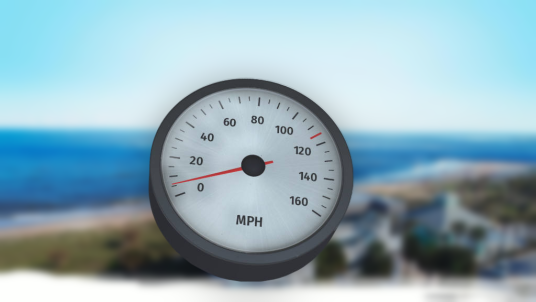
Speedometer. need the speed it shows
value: 5 mph
